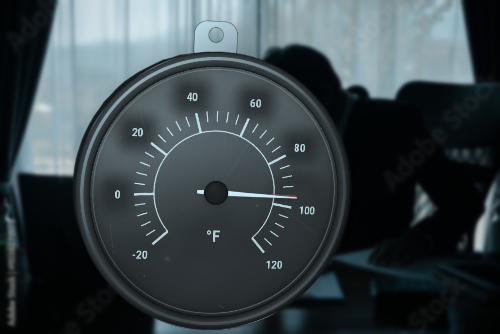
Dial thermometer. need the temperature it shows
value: 96 °F
